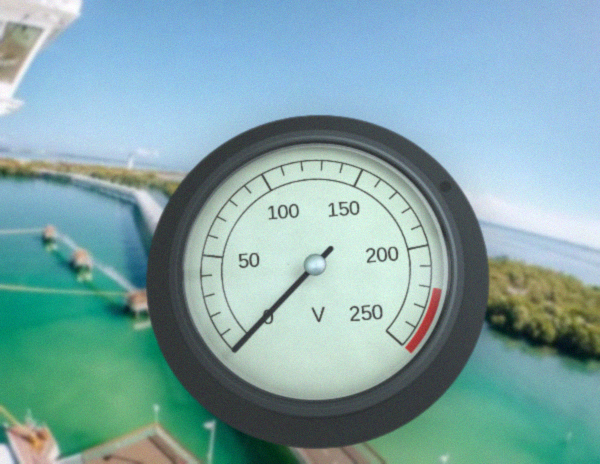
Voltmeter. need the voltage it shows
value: 0 V
